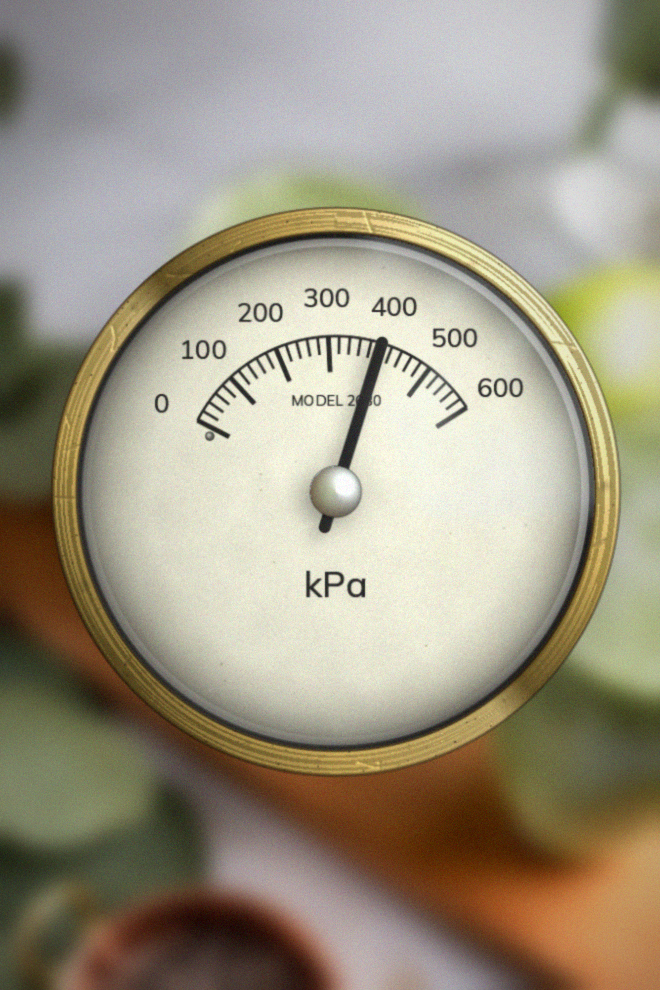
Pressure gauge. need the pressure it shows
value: 400 kPa
